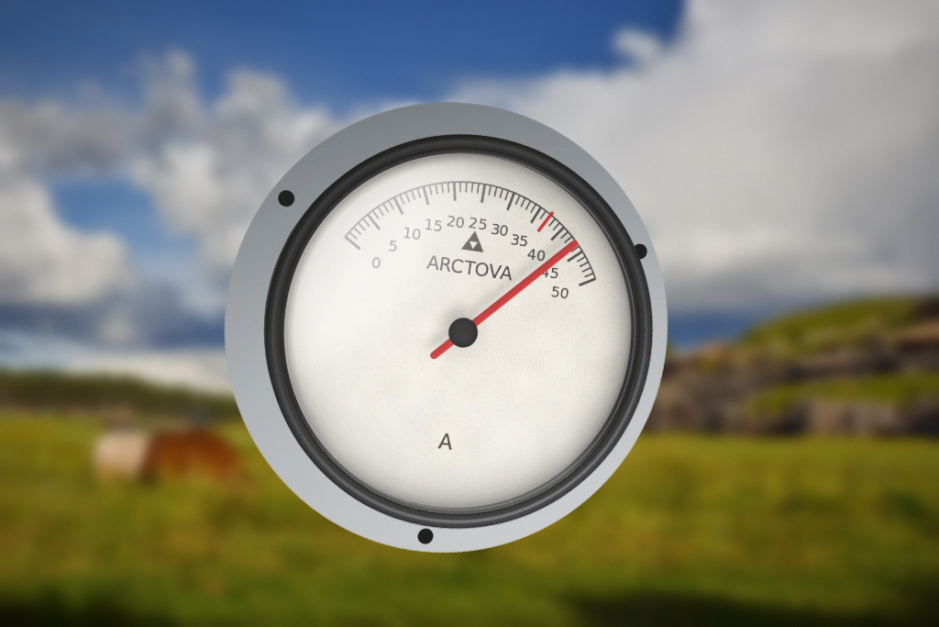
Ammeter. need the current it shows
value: 43 A
